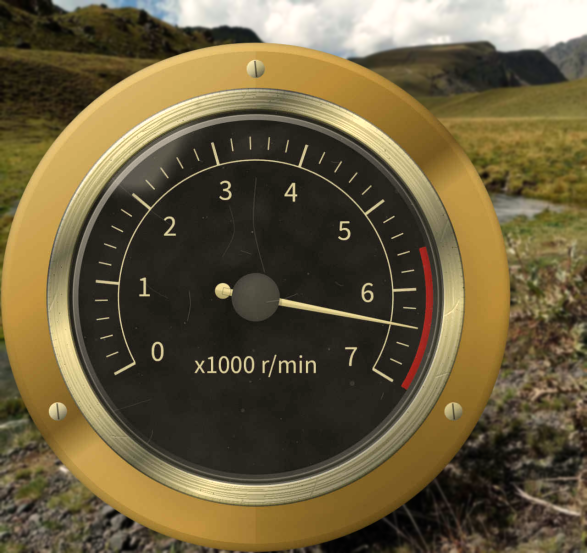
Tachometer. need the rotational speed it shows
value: 6400 rpm
